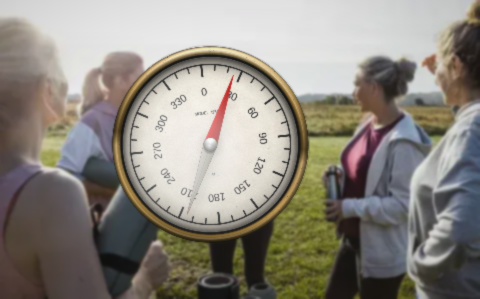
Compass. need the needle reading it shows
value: 25 °
